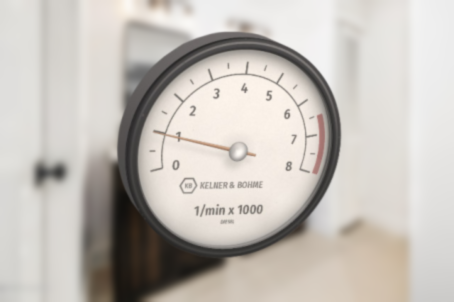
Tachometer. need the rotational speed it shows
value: 1000 rpm
